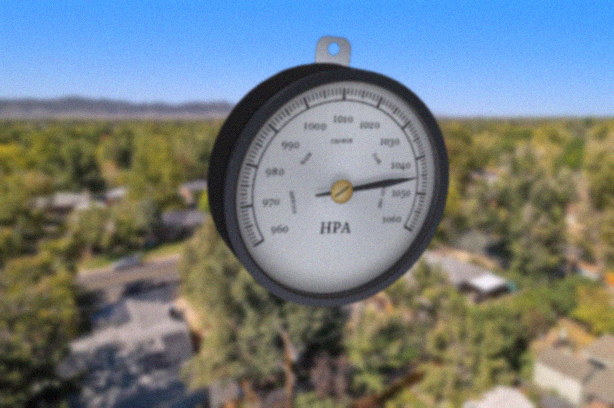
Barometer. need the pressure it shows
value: 1045 hPa
